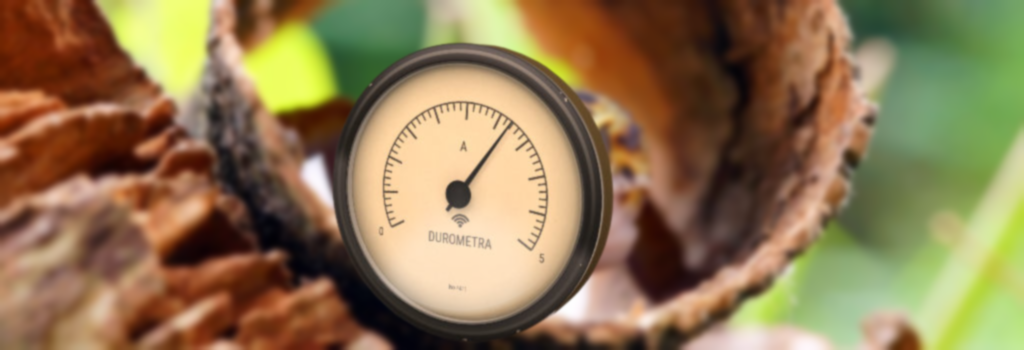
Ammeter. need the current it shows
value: 3.2 A
